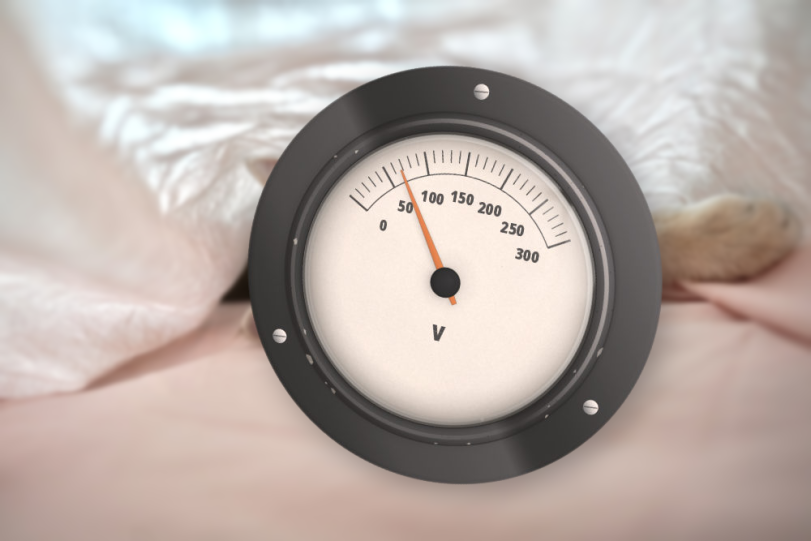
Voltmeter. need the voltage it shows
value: 70 V
